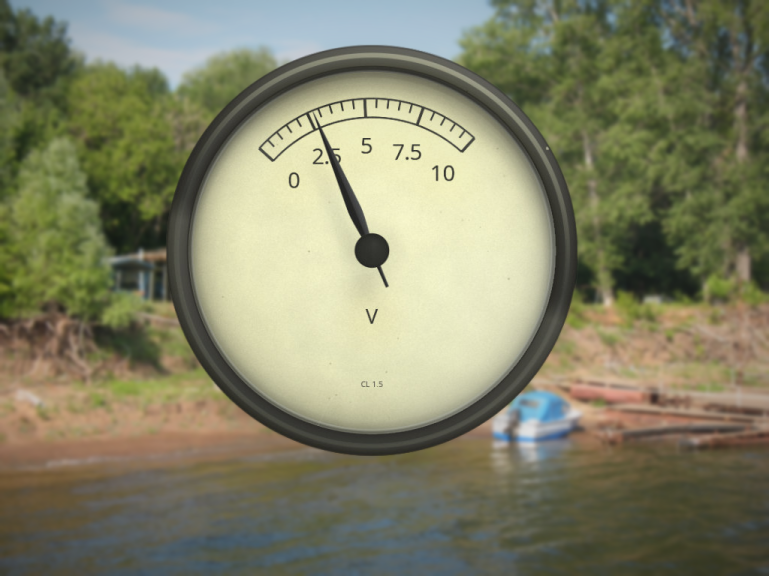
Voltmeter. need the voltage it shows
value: 2.75 V
